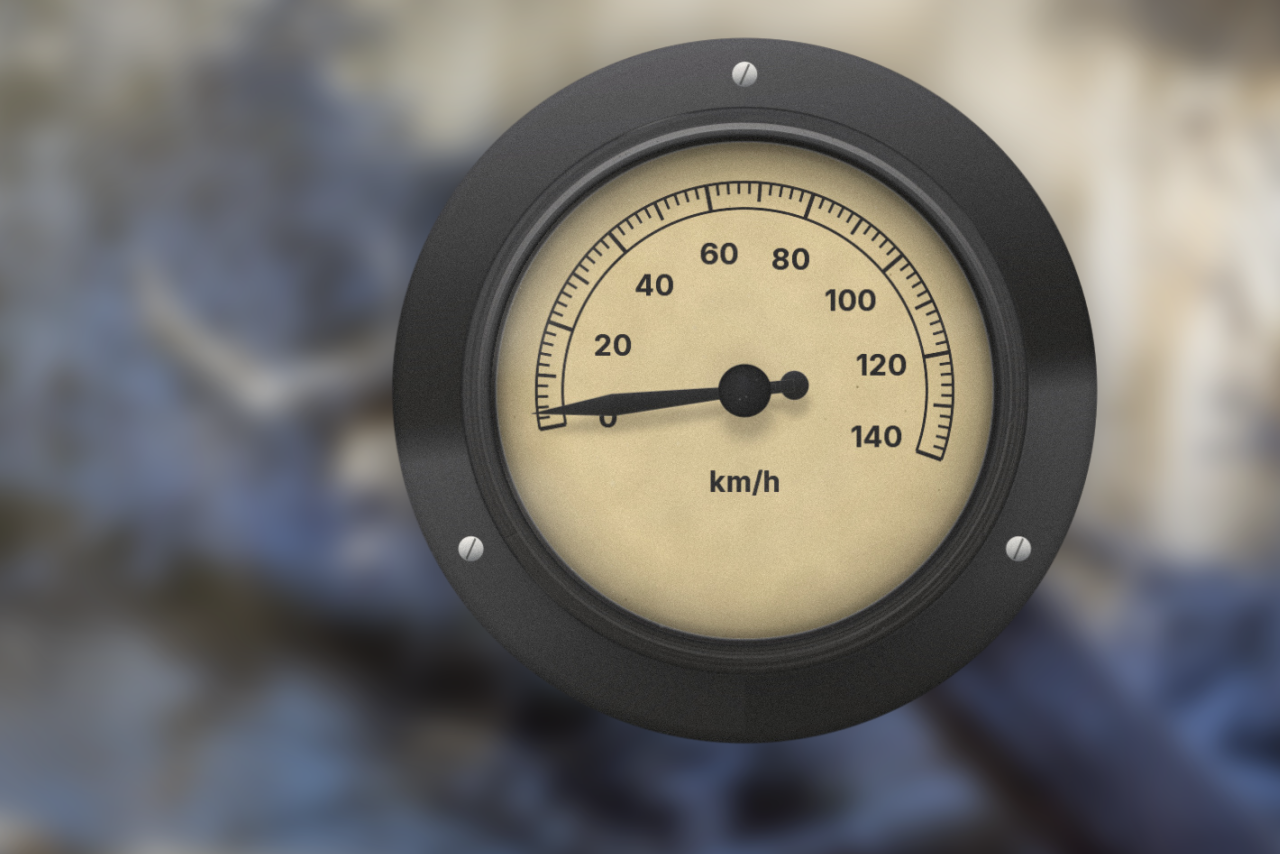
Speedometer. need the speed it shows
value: 3 km/h
